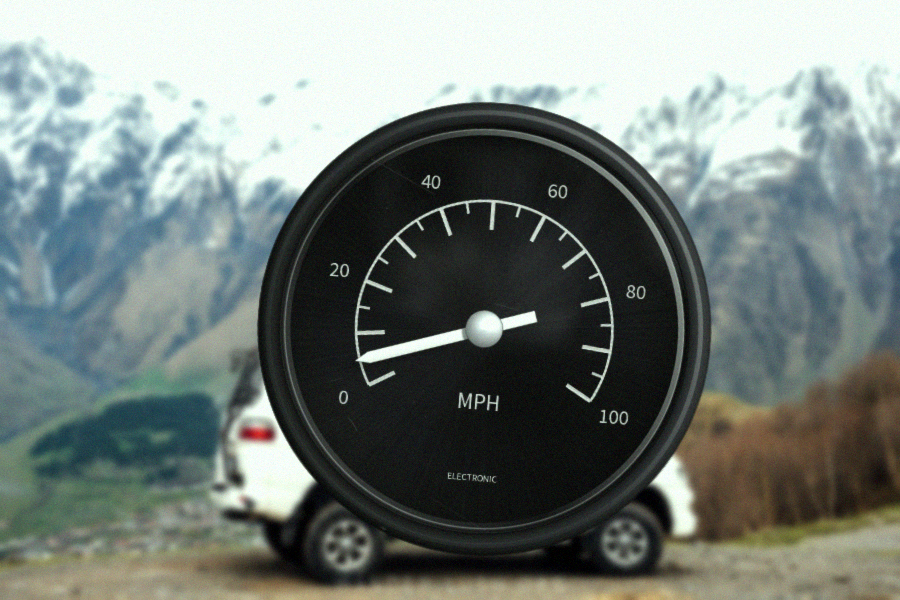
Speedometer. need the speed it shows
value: 5 mph
